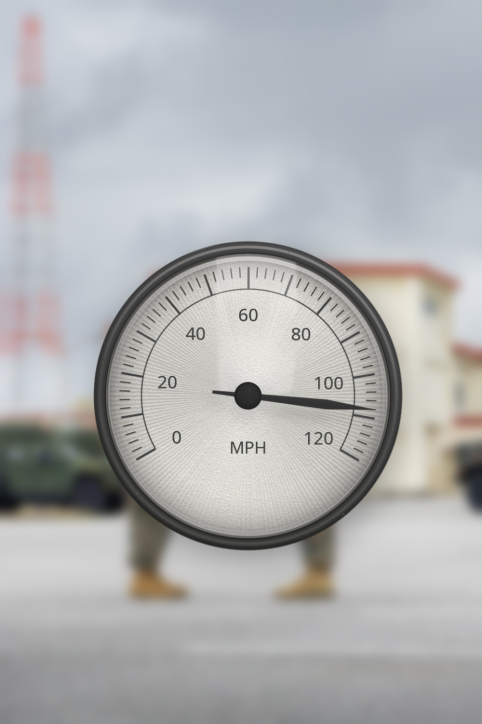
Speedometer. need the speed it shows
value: 108 mph
